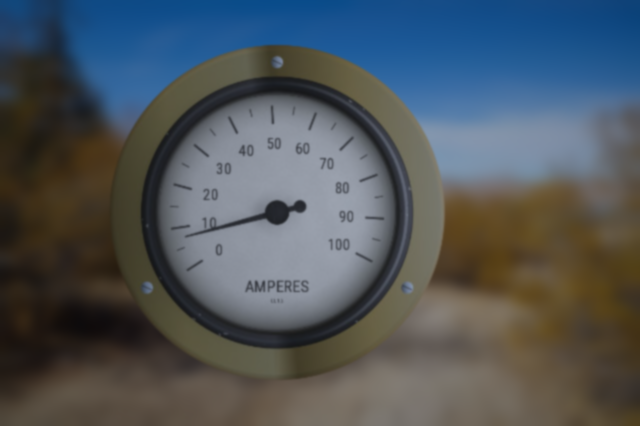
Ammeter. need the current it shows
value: 7.5 A
